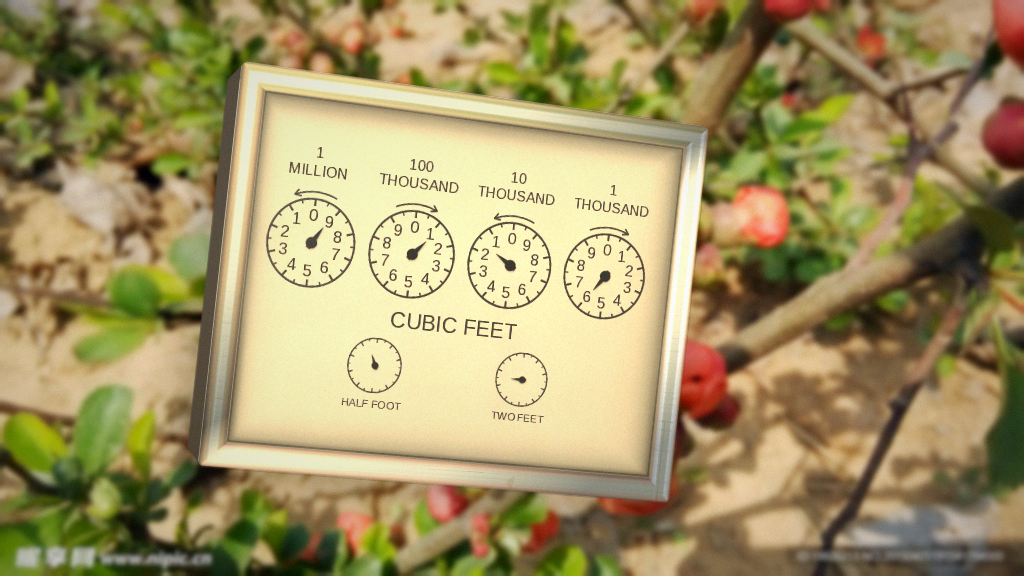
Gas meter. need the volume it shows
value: 911600 ft³
